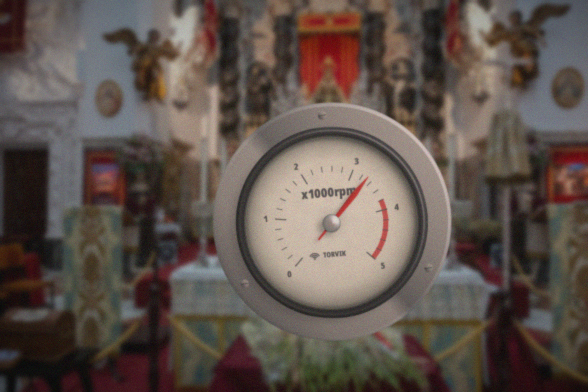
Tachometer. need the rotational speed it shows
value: 3300 rpm
